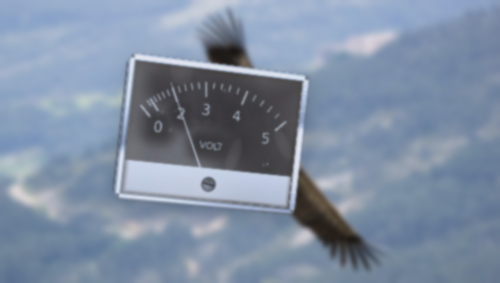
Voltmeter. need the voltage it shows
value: 2 V
